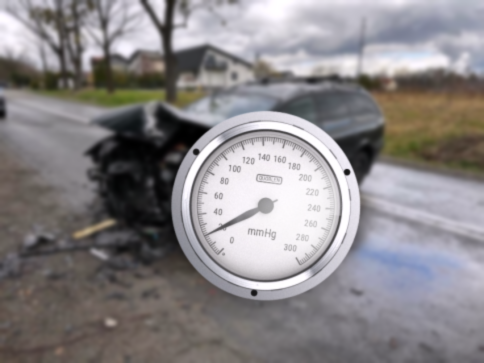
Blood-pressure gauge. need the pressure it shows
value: 20 mmHg
